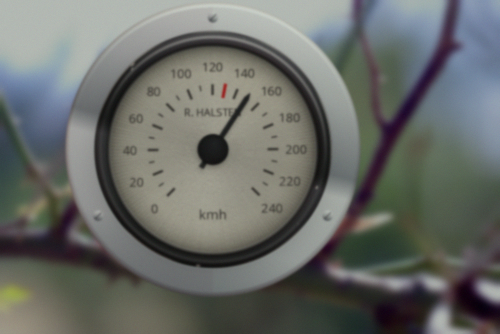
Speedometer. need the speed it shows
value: 150 km/h
